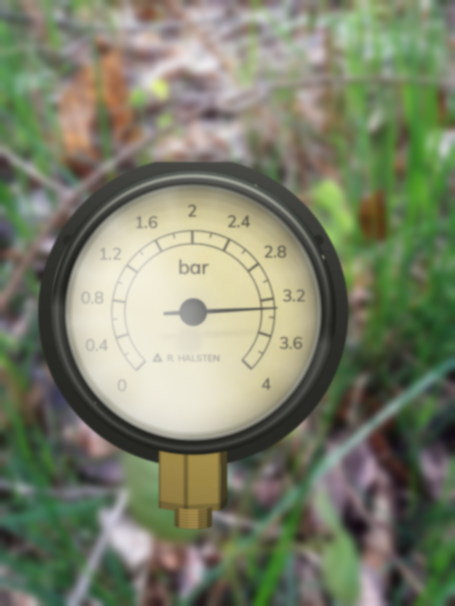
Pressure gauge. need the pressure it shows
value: 3.3 bar
